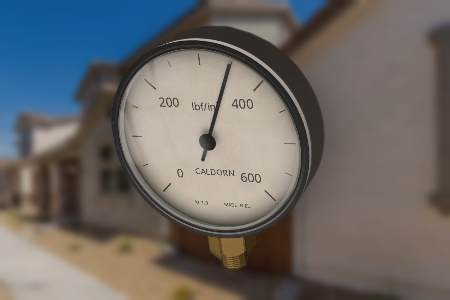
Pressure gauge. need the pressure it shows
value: 350 psi
